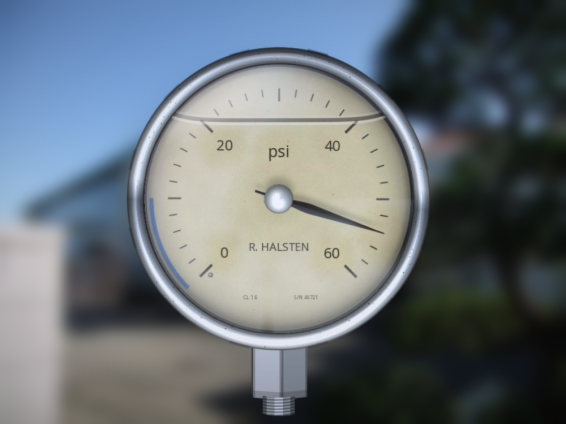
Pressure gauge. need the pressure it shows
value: 54 psi
